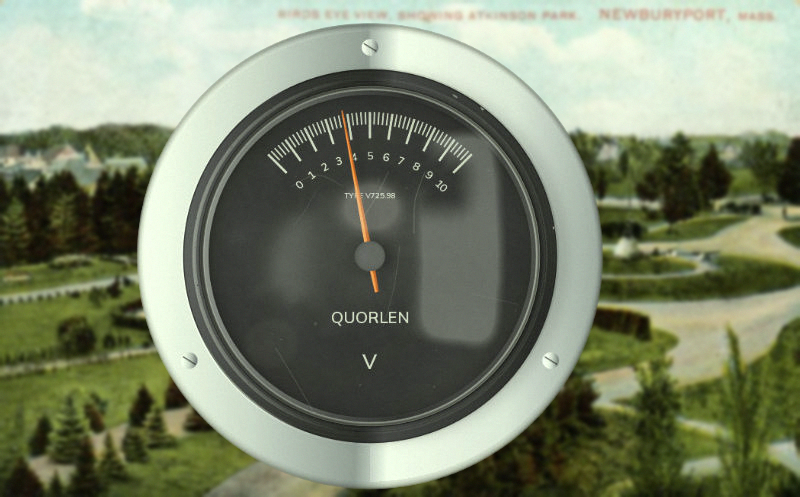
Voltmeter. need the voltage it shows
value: 3.8 V
